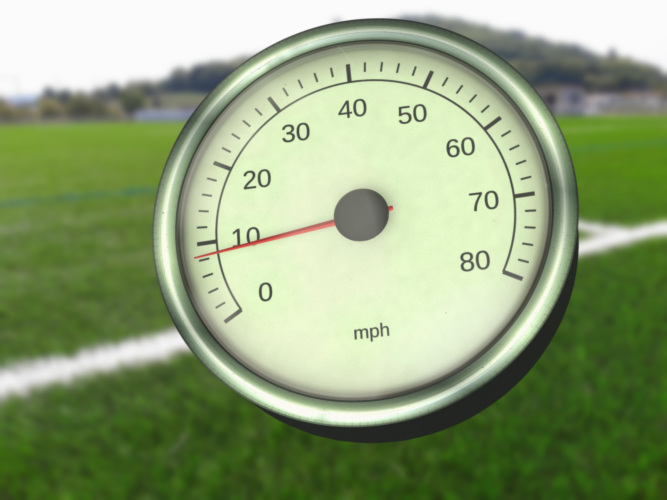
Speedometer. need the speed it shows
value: 8 mph
